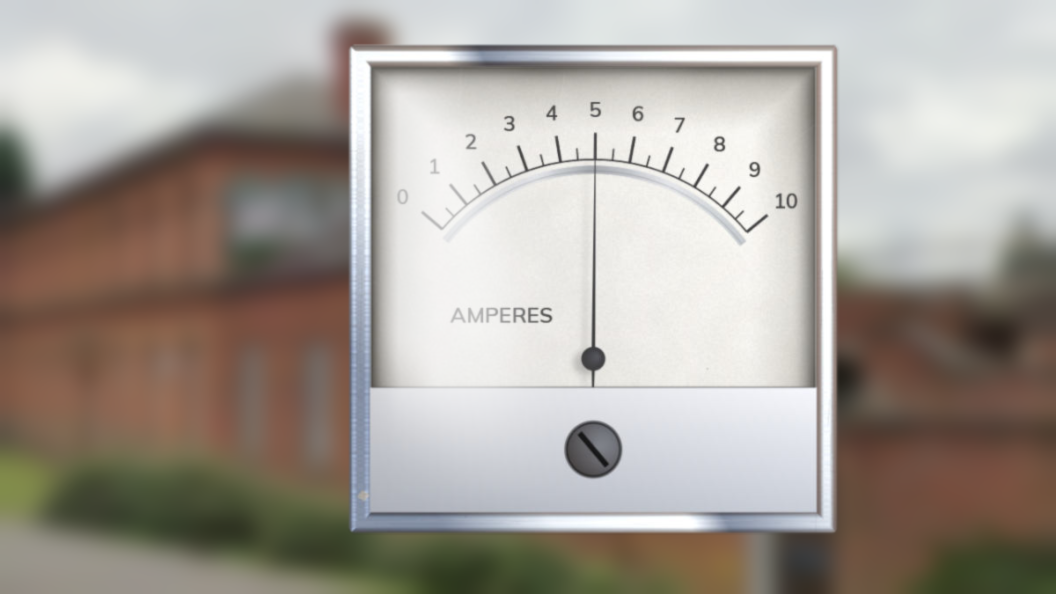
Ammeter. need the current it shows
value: 5 A
